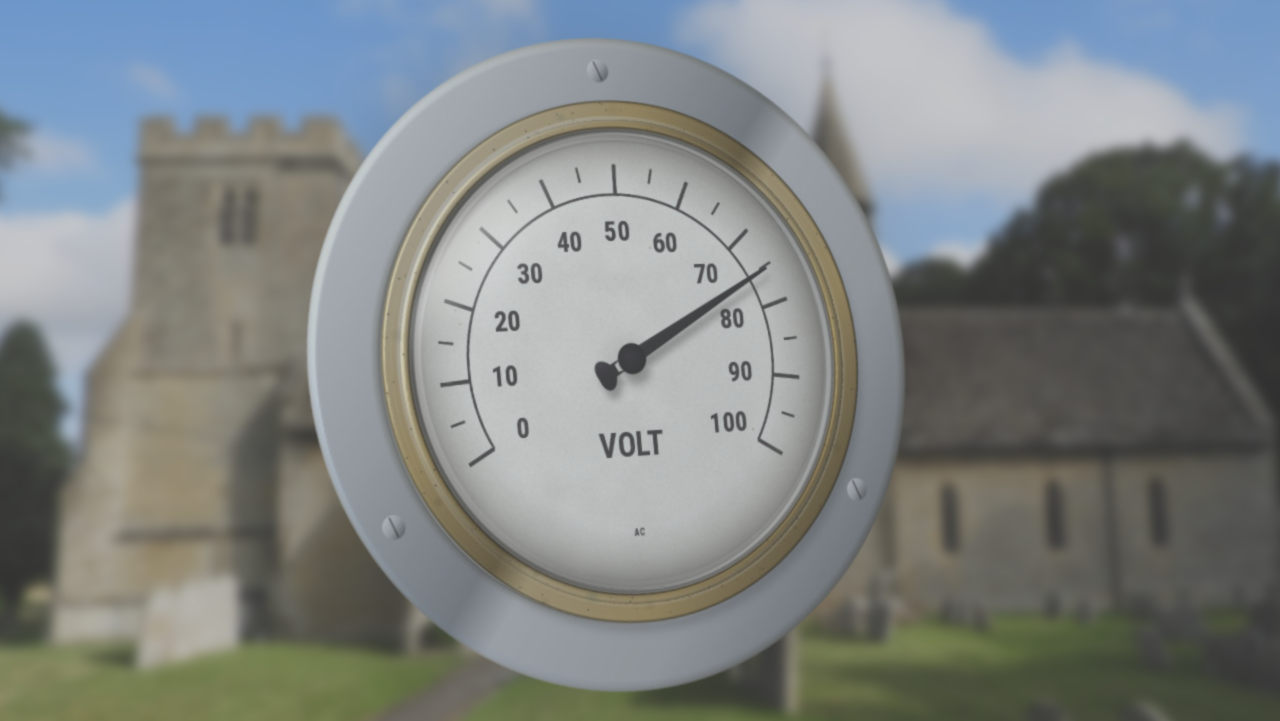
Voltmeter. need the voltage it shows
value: 75 V
